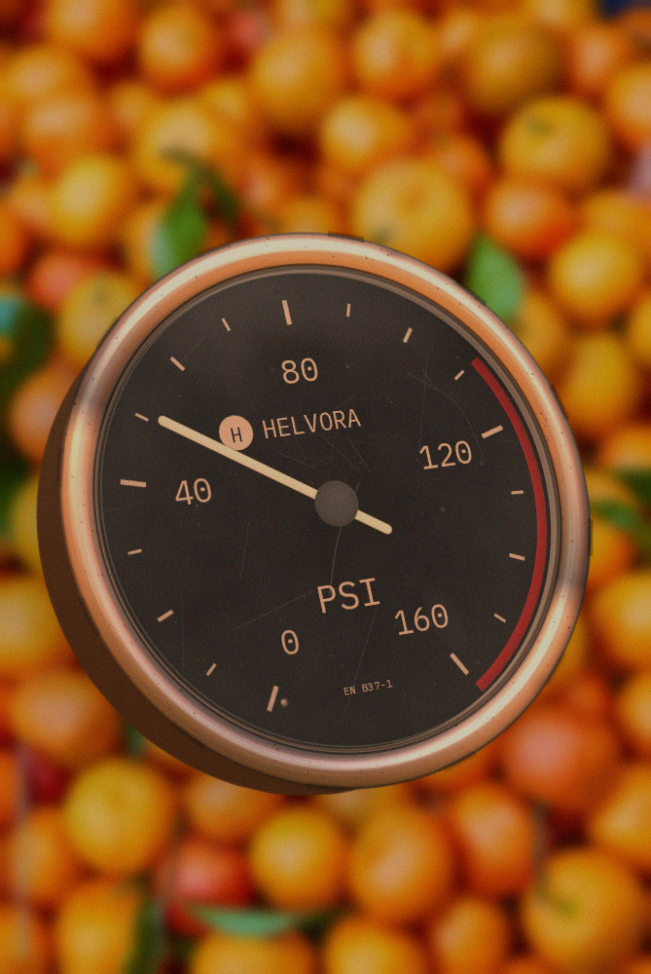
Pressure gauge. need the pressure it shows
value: 50 psi
